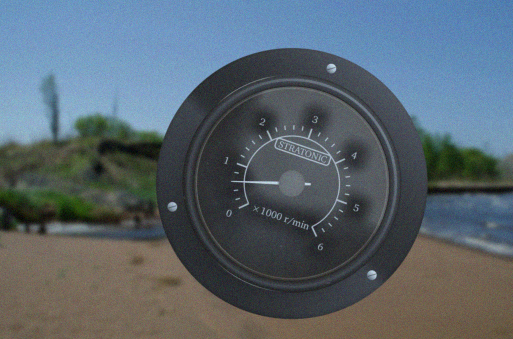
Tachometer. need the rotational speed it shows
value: 600 rpm
